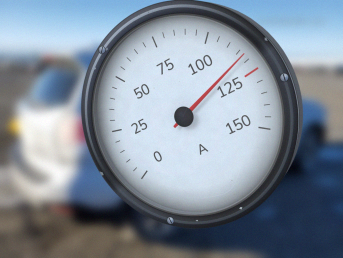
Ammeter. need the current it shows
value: 117.5 A
